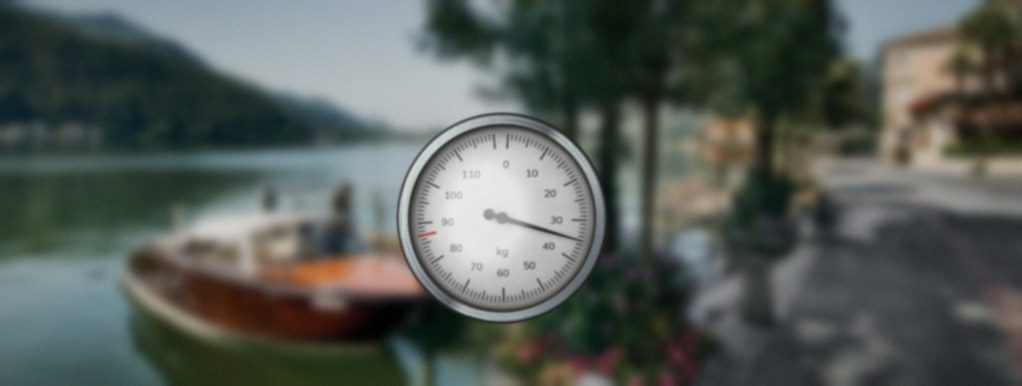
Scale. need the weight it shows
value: 35 kg
